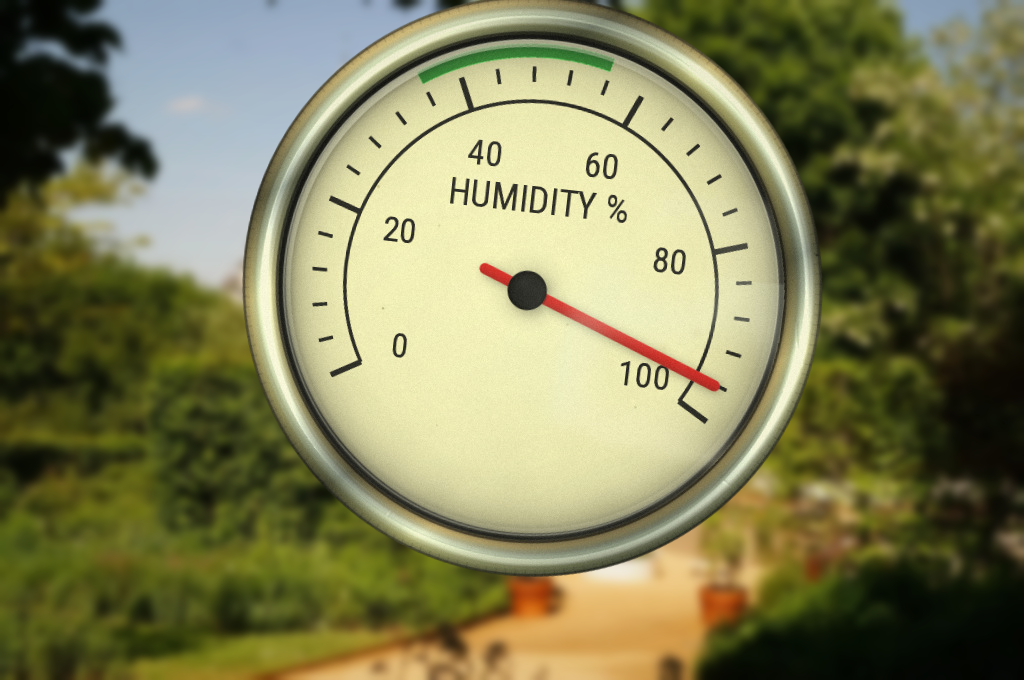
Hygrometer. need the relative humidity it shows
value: 96 %
